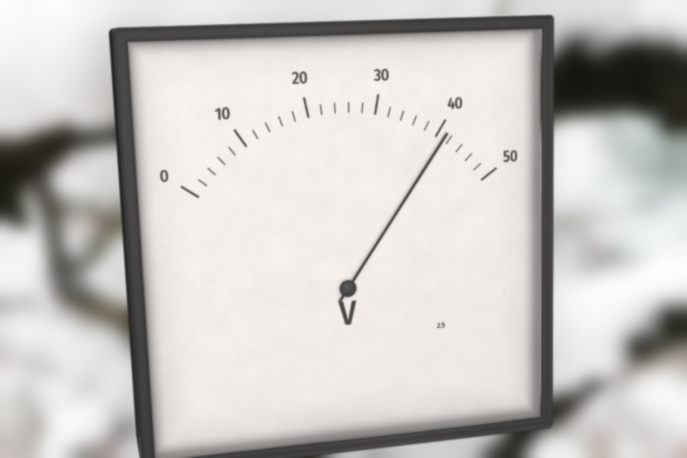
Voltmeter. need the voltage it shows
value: 41 V
